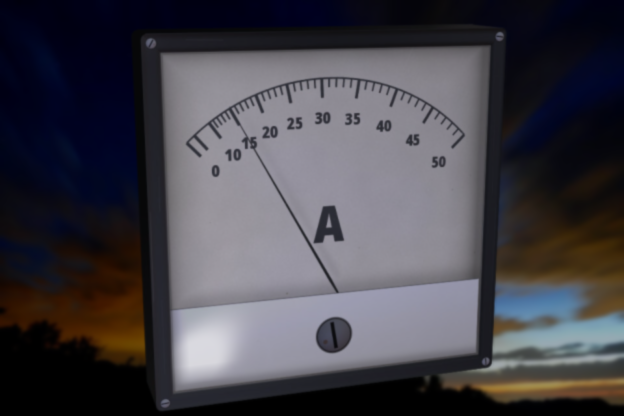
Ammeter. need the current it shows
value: 15 A
